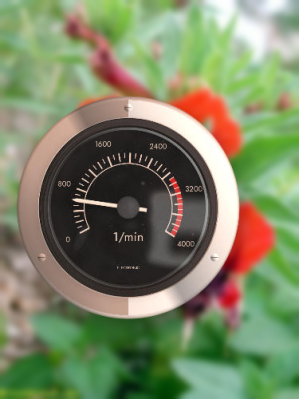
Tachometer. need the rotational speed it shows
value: 600 rpm
